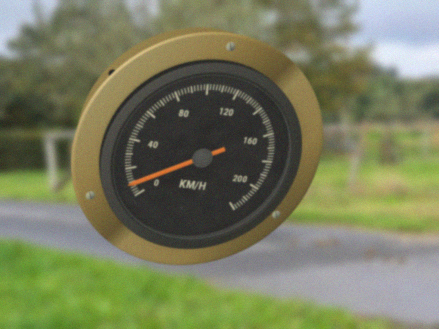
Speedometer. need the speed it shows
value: 10 km/h
